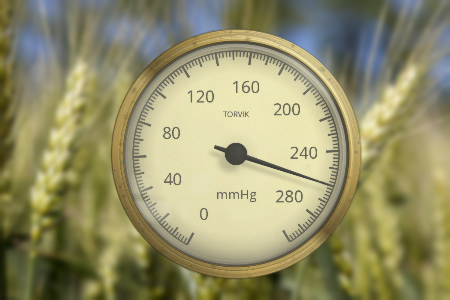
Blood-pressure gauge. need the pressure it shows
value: 260 mmHg
